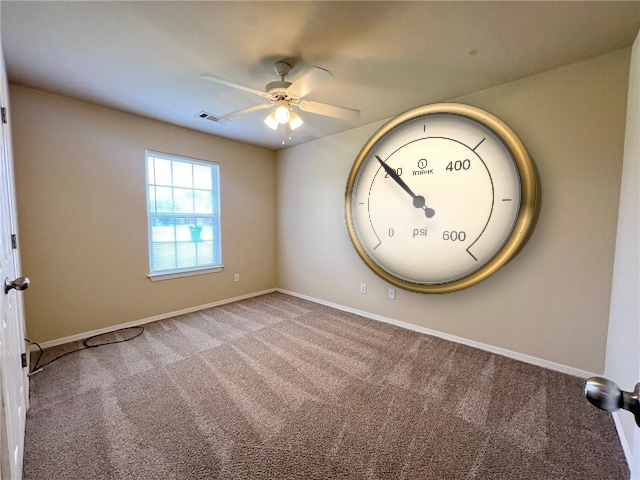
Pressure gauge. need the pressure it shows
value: 200 psi
